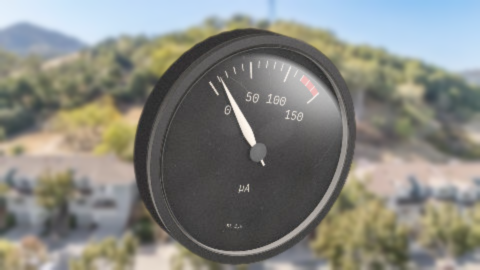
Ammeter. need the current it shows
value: 10 µA
